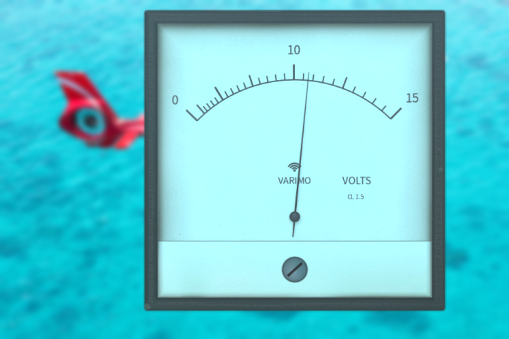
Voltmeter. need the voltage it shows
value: 10.75 V
